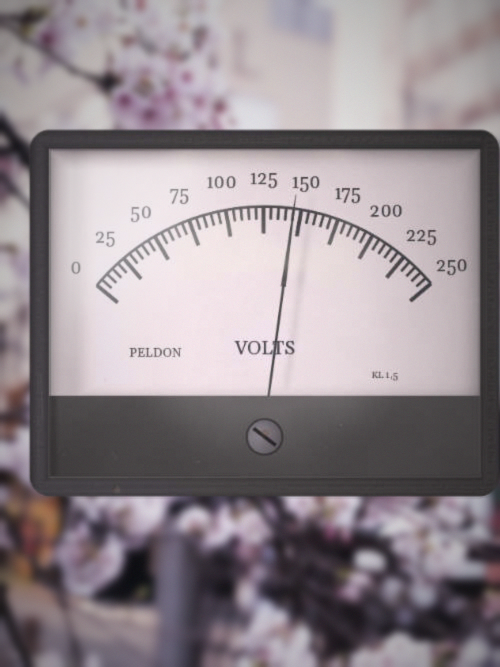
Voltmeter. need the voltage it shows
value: 145 V
